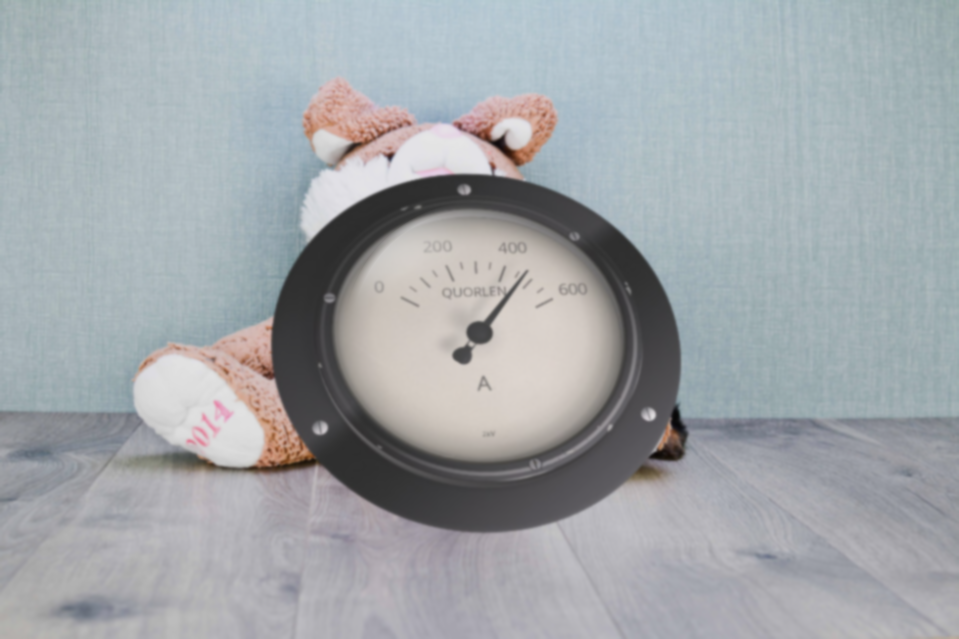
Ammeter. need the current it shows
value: 475 A
